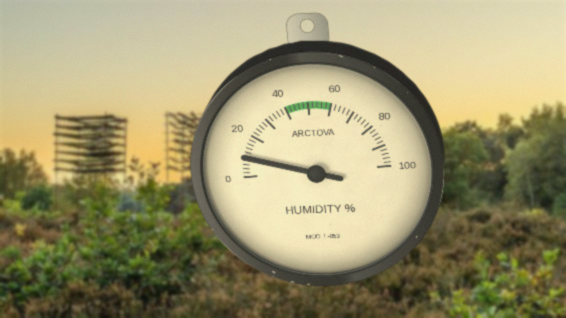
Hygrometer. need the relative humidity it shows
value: 10 %
